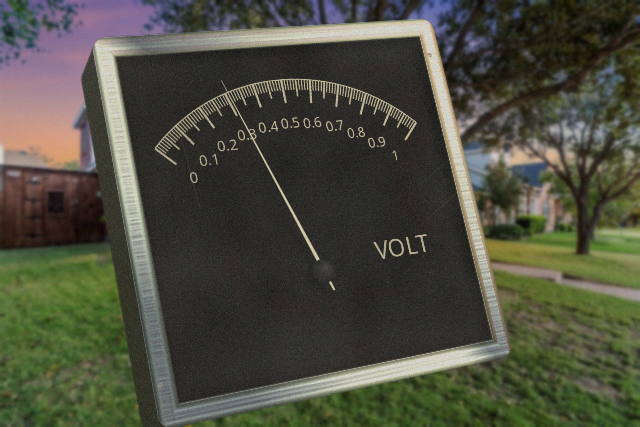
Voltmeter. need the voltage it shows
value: 0.3 V
